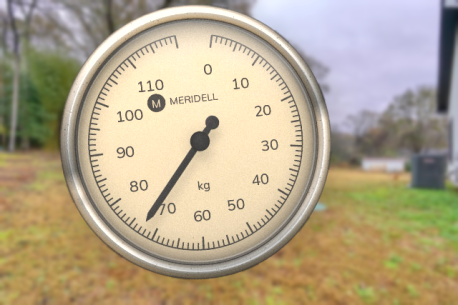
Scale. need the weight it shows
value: 73 kg
